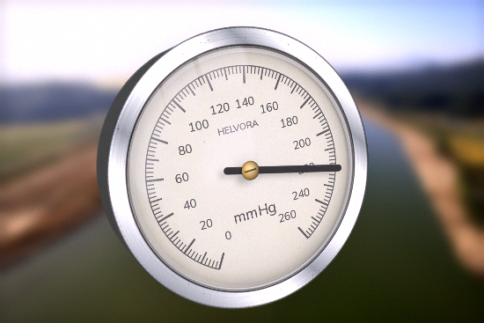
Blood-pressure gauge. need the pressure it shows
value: 220 mmHg
